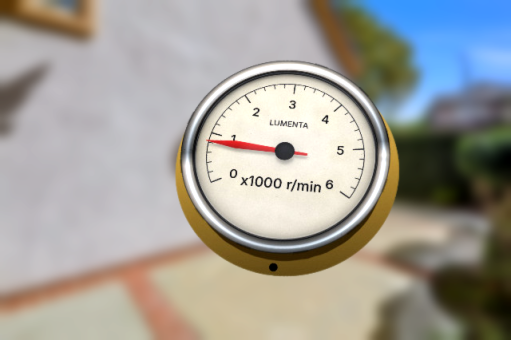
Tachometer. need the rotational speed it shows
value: 800 rpm
